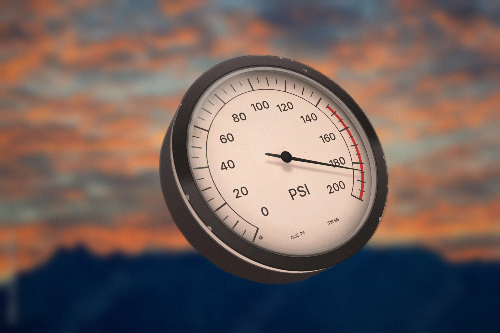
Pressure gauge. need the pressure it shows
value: 185 psi
